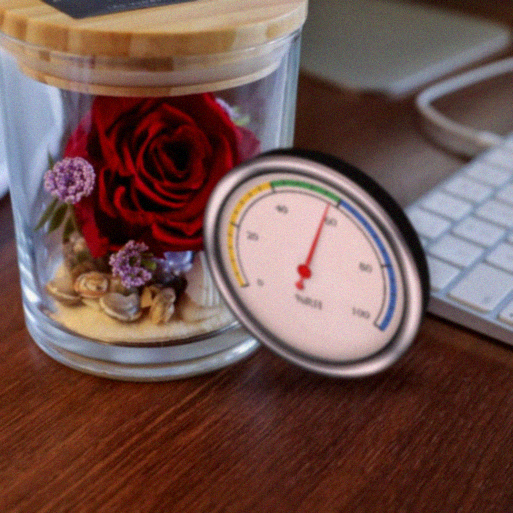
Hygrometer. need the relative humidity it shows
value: 58 %
